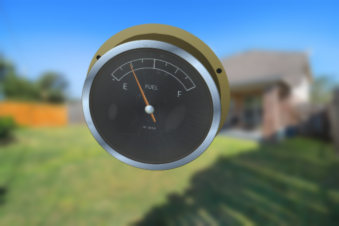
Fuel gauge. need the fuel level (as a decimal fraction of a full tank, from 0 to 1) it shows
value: 0.25
